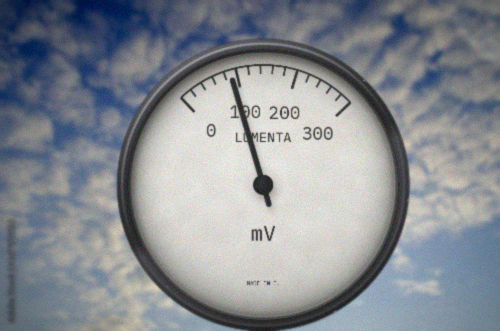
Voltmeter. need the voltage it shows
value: 90 mV
